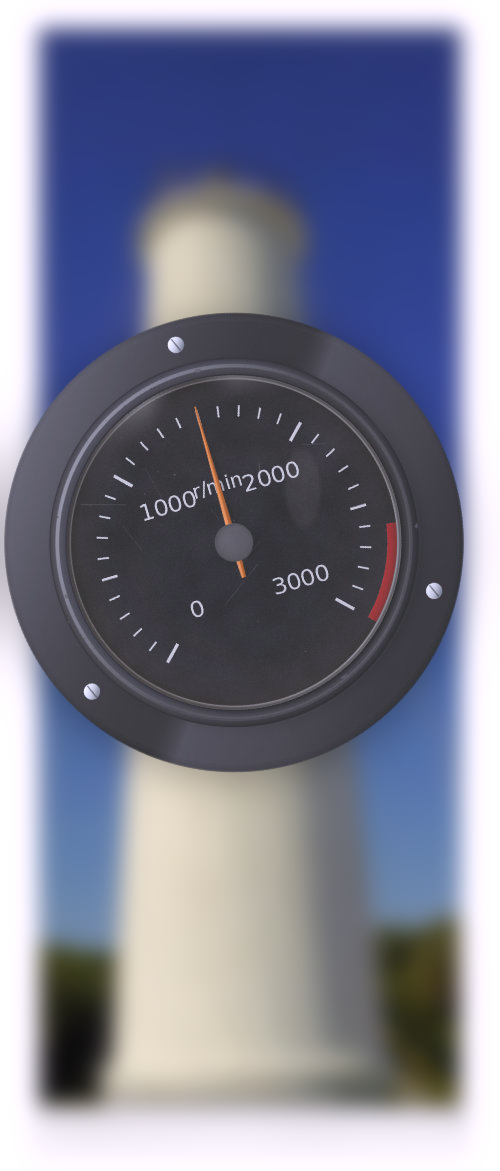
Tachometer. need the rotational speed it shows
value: 1500 rpm
